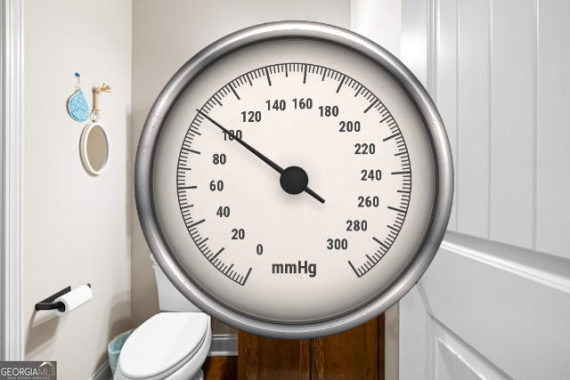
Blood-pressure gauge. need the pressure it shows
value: 100 mmHg
